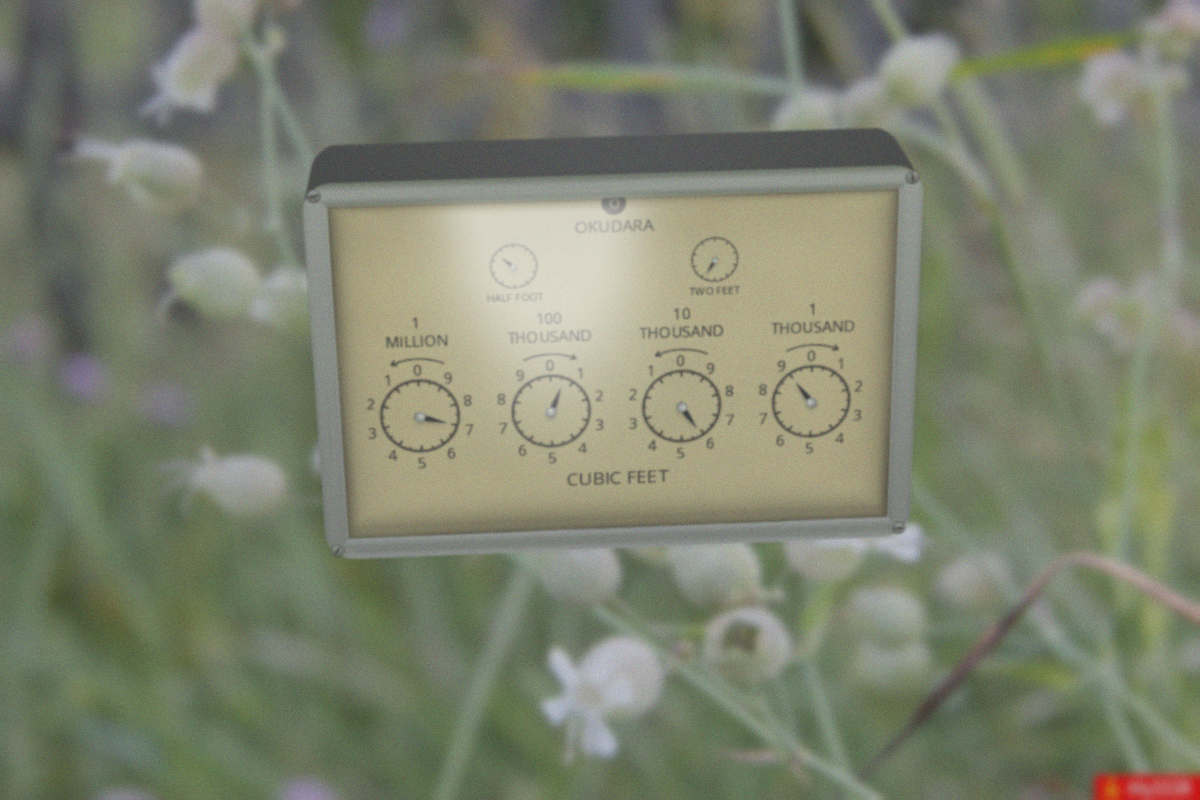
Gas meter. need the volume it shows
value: 705900 ft³
